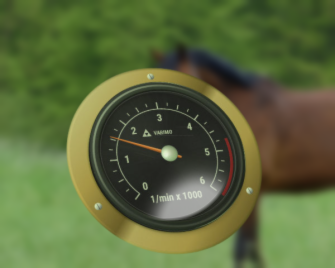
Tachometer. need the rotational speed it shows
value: 1500 rpm
